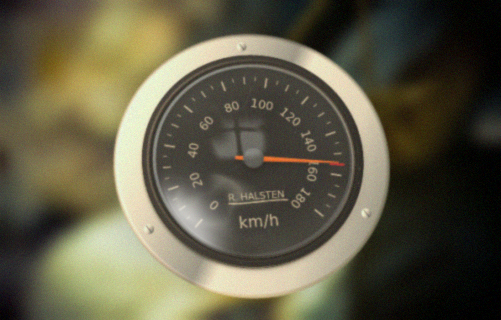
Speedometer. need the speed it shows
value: 155 km/h
